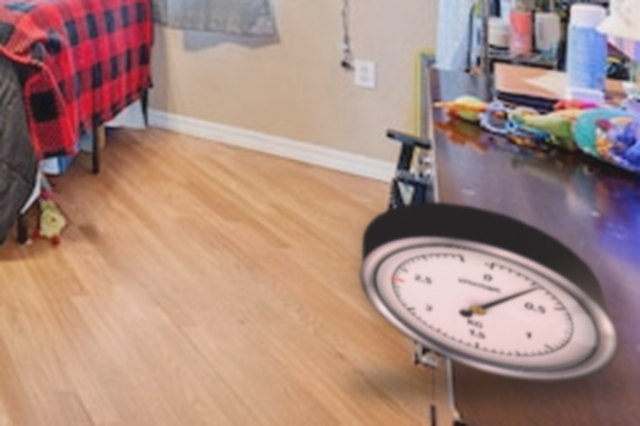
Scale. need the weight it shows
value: 0.25 kg
